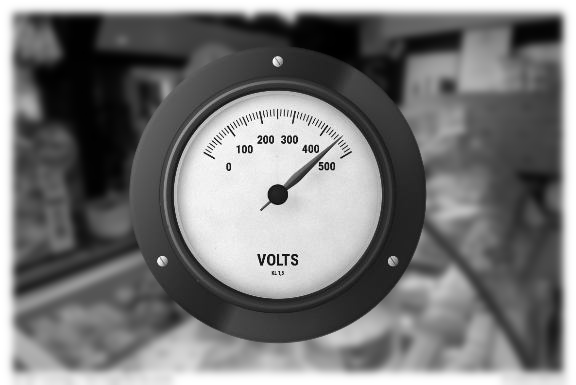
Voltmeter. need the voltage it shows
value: 450 V
